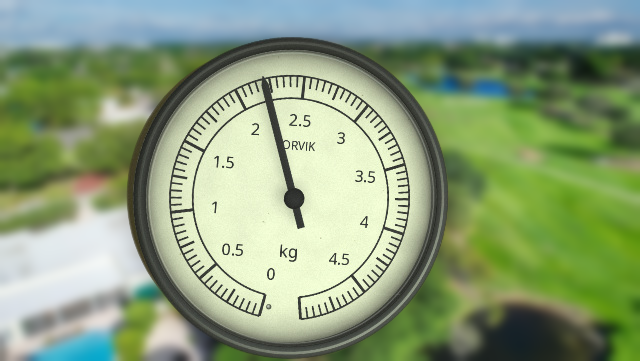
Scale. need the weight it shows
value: 2.2 kg
